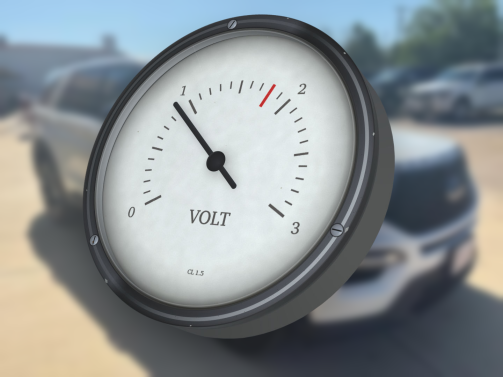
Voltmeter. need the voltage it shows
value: 0.9 V
